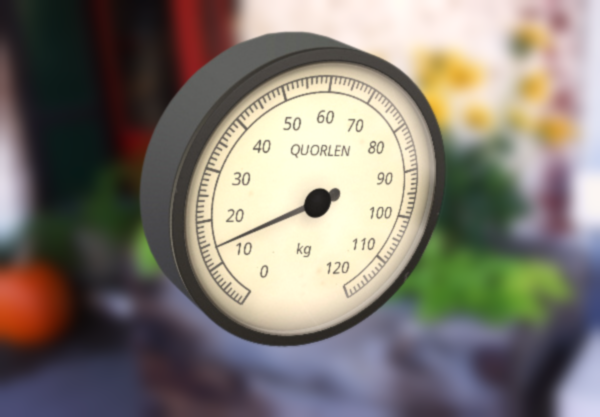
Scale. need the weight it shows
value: 15 kg
